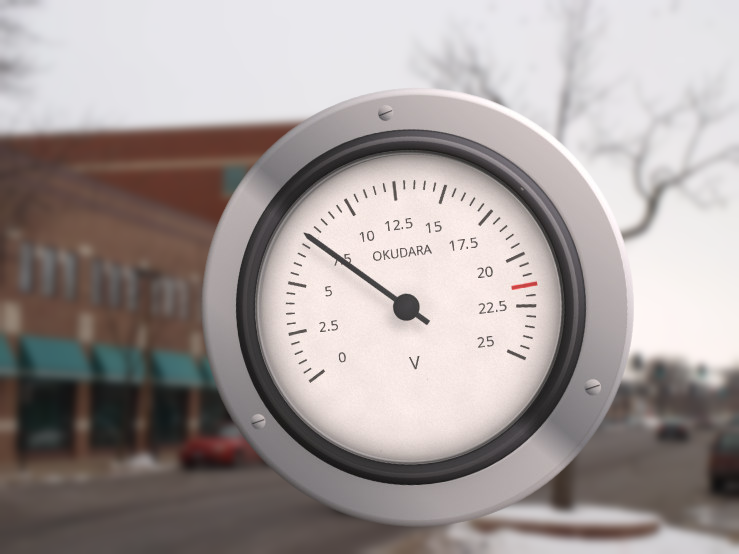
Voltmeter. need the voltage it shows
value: 7.5 V
